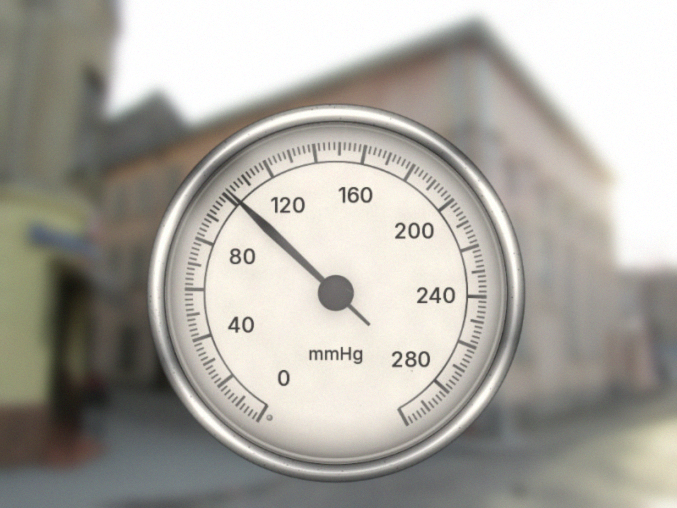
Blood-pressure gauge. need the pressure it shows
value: 102 mmHg
